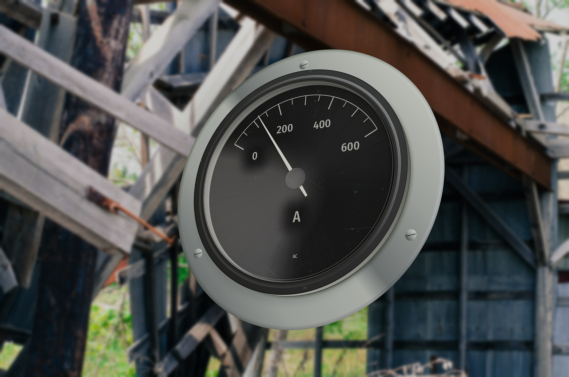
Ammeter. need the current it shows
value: 125 A
